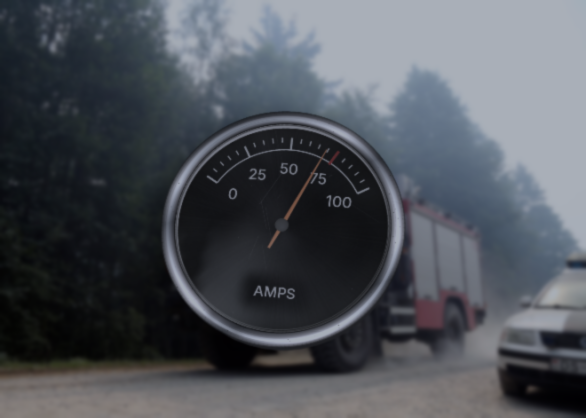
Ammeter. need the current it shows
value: 70 A
